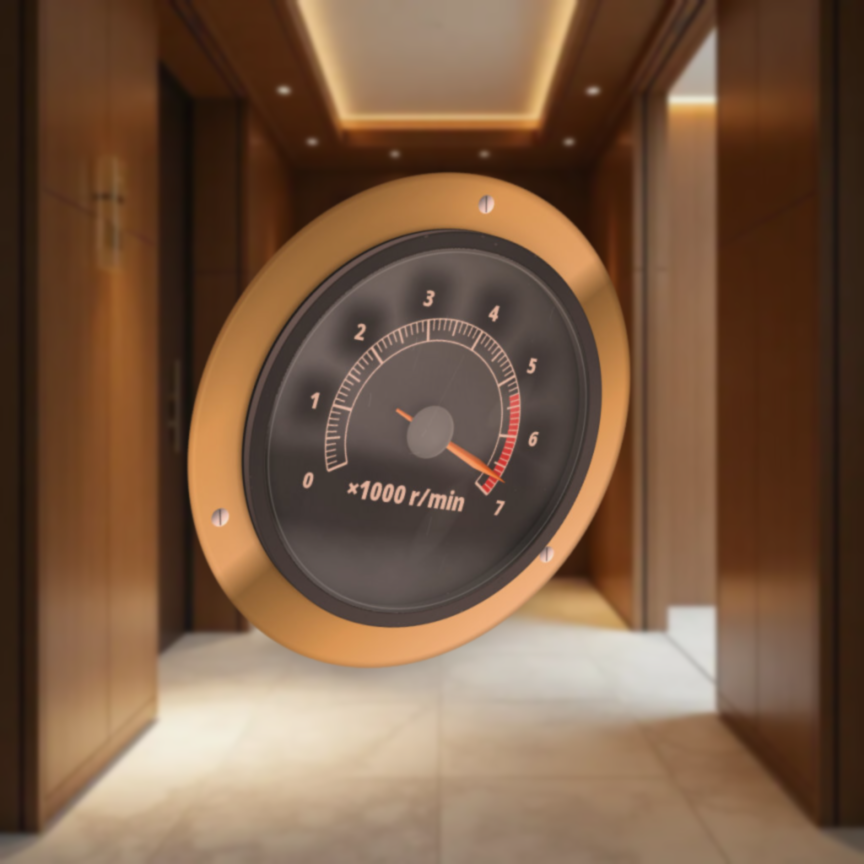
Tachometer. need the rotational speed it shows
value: 6700 rpm
